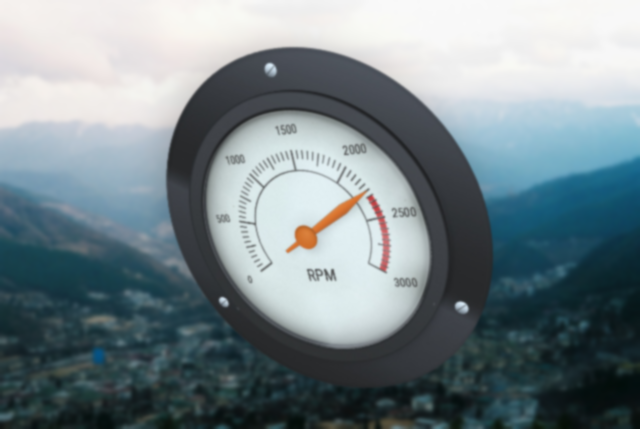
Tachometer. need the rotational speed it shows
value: 2250 rpm
